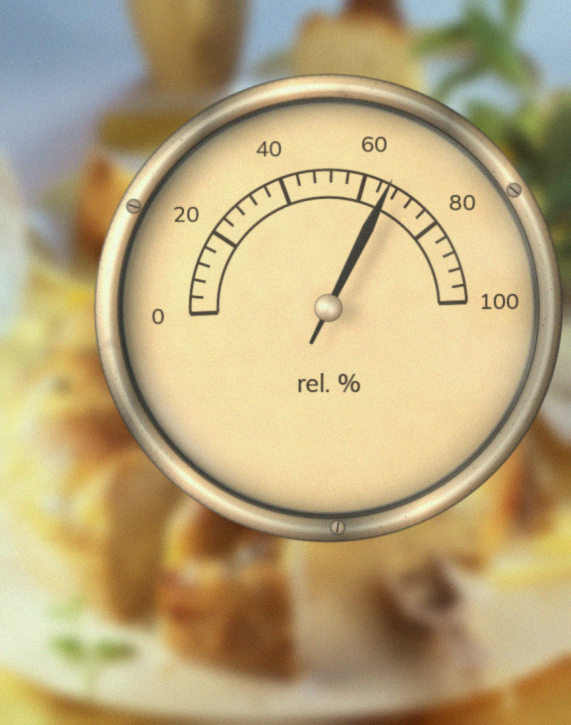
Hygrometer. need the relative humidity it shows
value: 66 %
